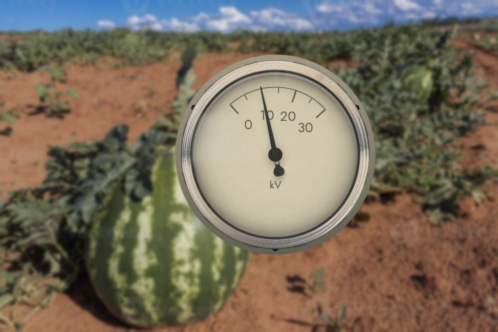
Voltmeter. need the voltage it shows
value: 10 kV
